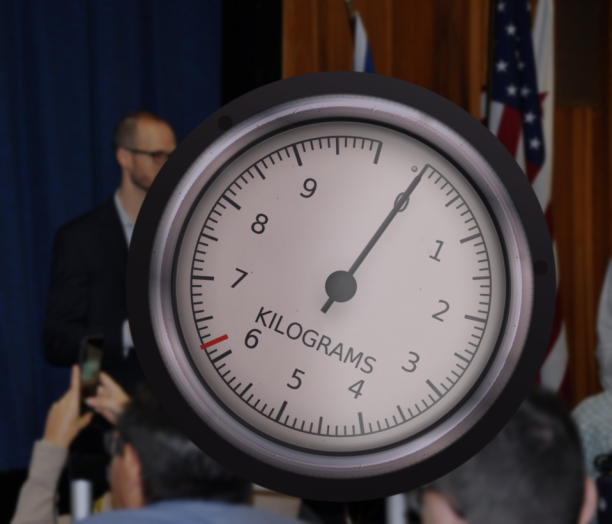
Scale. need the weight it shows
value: 0 kg
